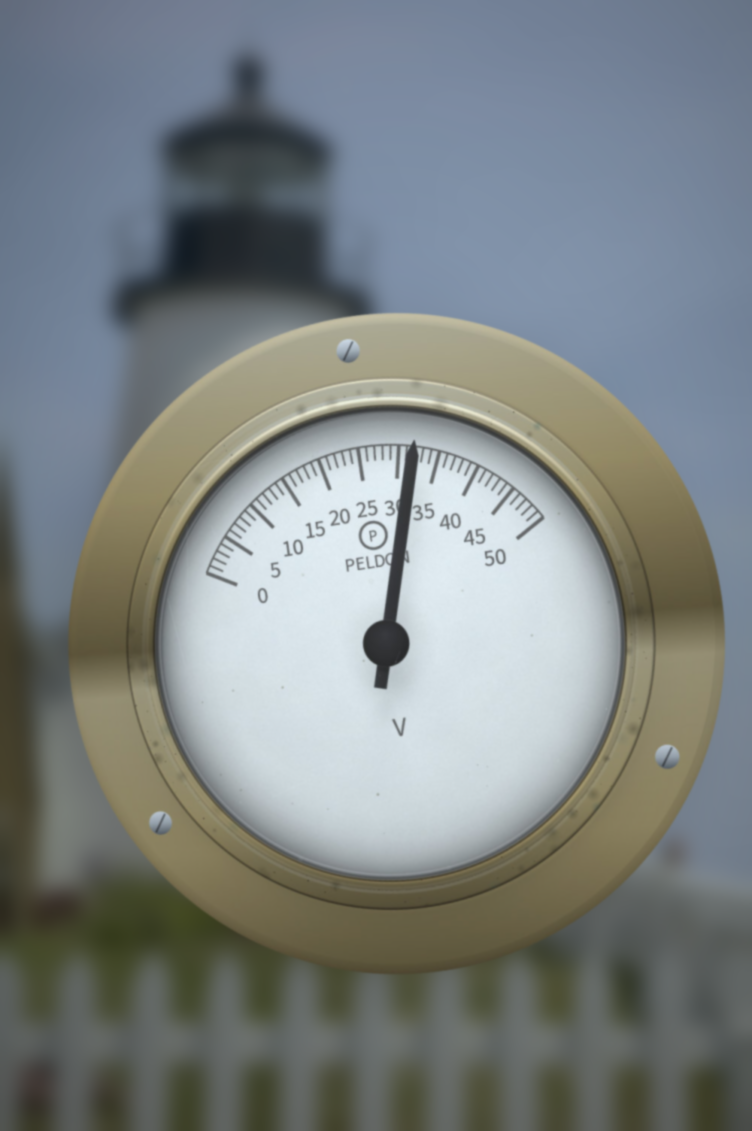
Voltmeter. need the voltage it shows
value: 32 V
